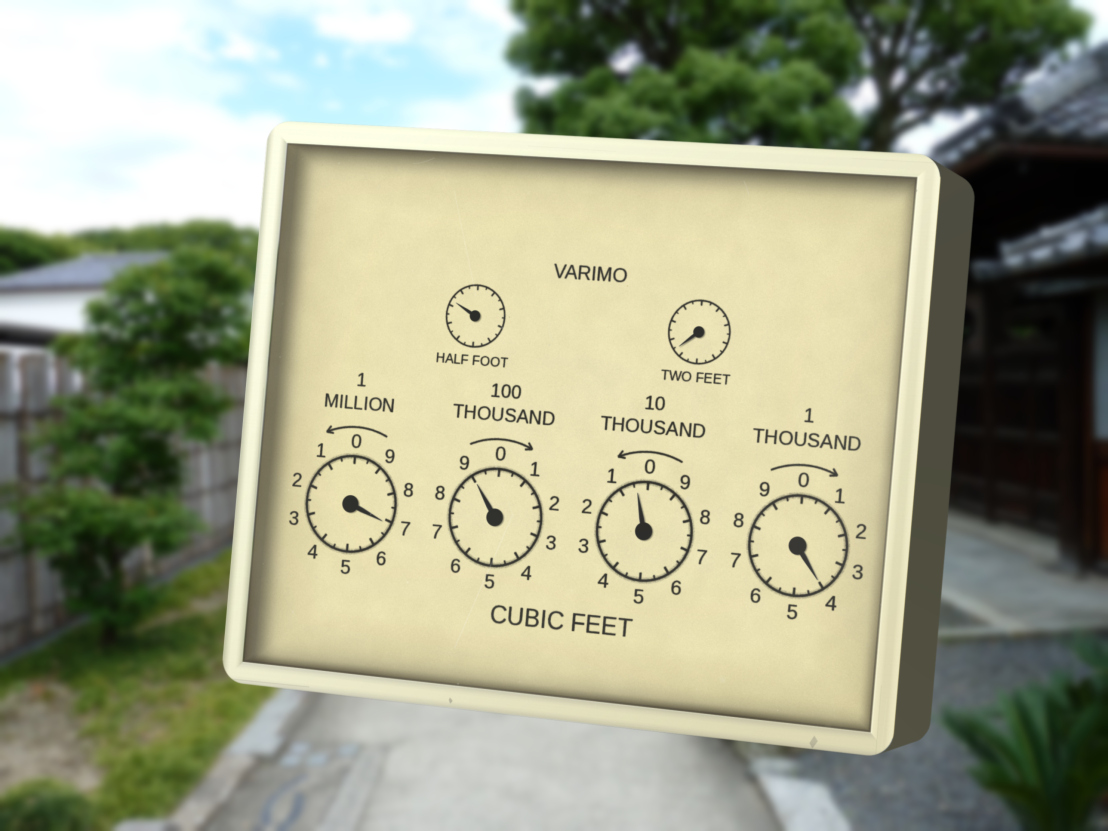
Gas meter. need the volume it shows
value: 690400 ft³
